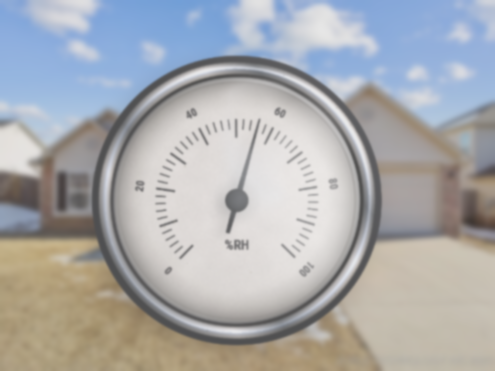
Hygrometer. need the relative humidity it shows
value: 56 %
